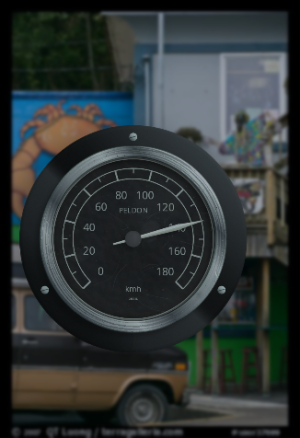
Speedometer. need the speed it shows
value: 140 km/h
